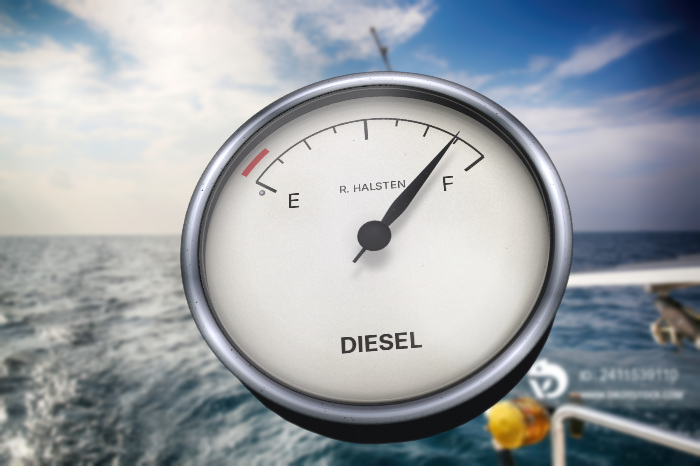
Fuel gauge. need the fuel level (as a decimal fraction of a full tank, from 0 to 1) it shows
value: 0.875
